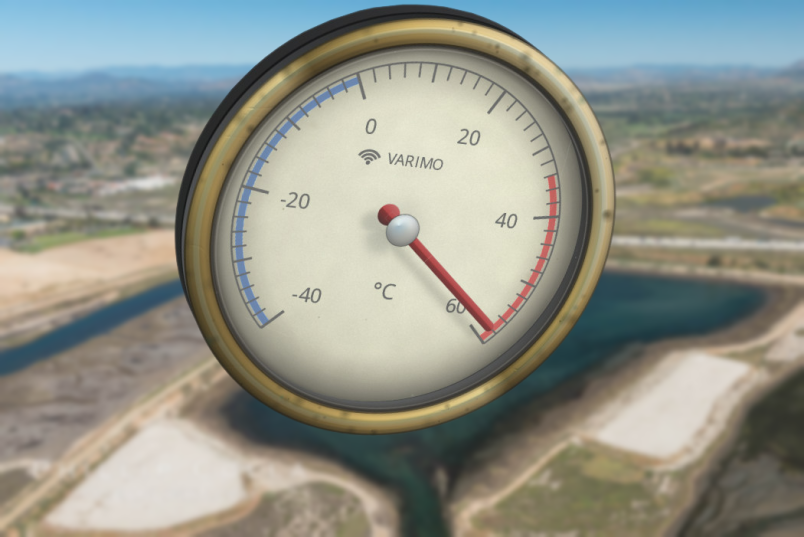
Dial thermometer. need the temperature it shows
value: 58 °C
